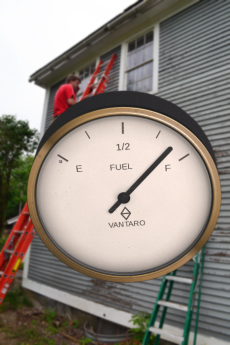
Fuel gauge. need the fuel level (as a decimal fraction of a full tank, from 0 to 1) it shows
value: 0.875
